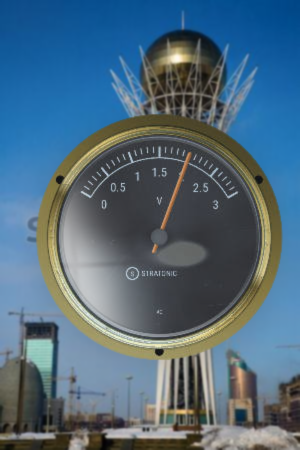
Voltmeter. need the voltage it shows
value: 2 V
